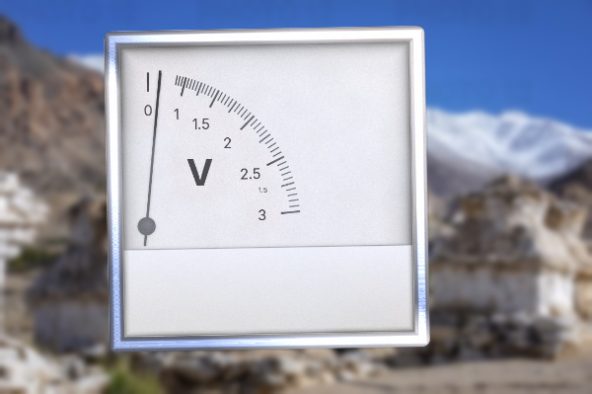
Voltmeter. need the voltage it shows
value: 0.5 V
